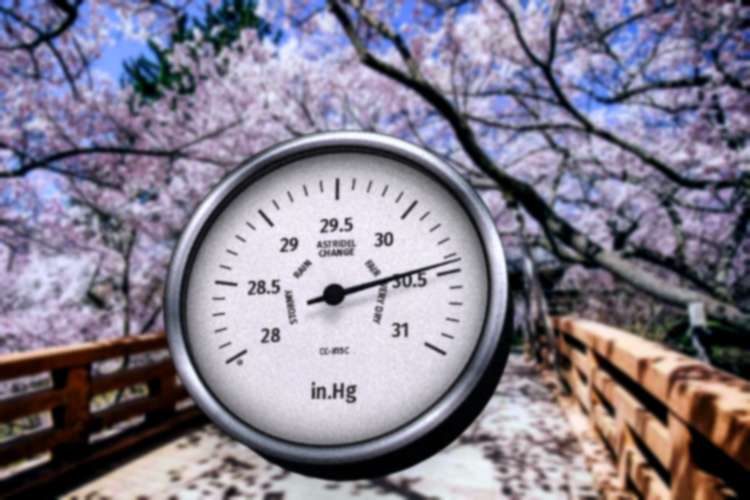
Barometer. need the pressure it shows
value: 30.45 inHg
